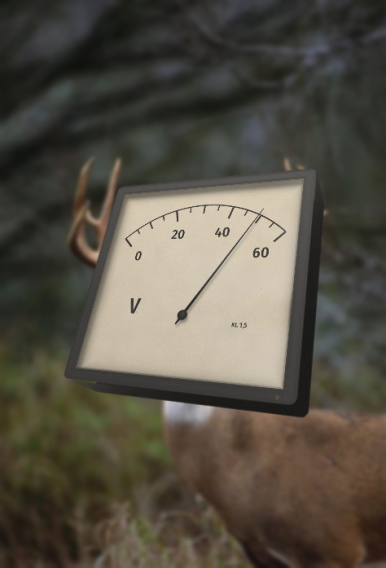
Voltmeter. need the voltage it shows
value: 50 V
